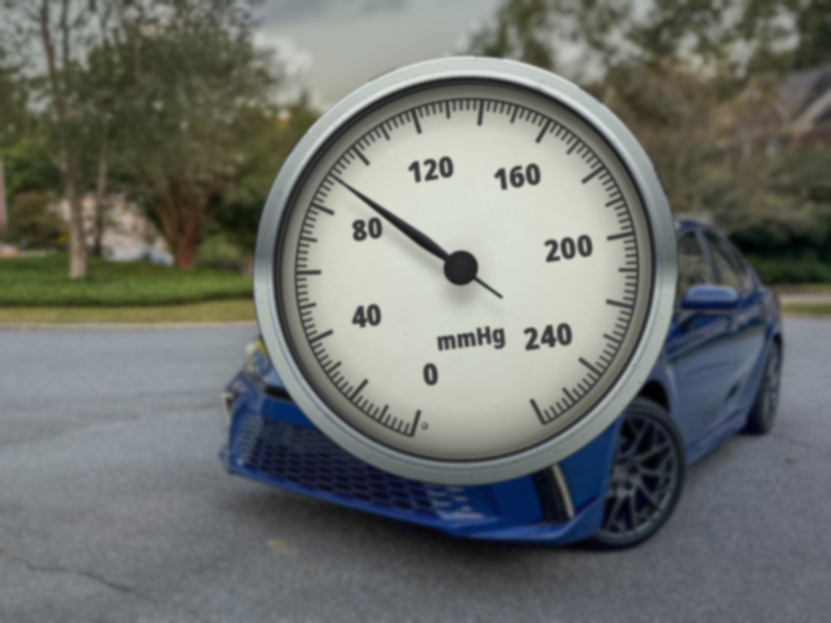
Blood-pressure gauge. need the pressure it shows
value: 90 mmHg
